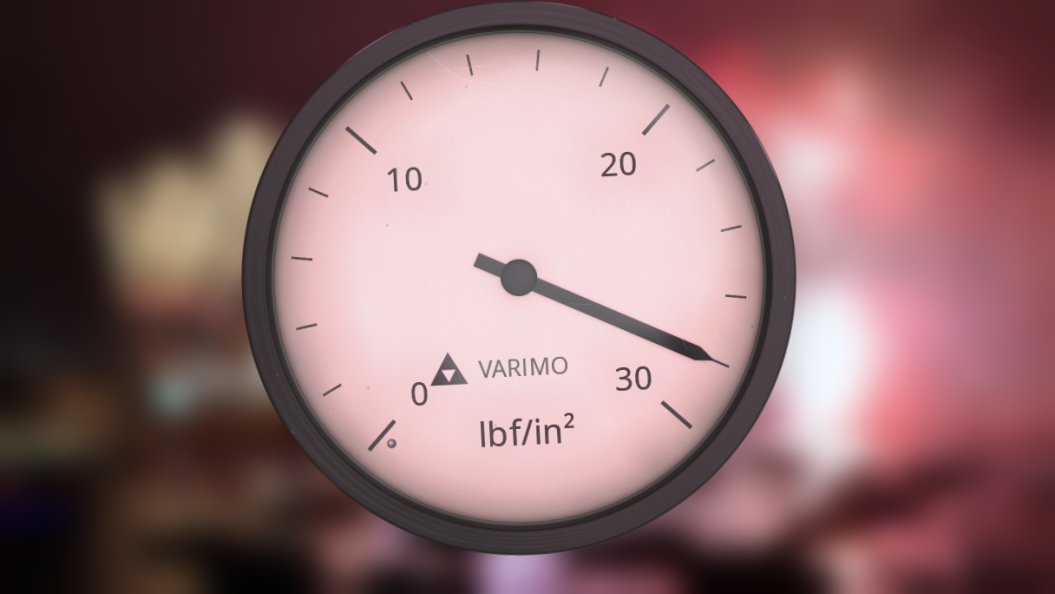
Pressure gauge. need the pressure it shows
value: 28 psi
